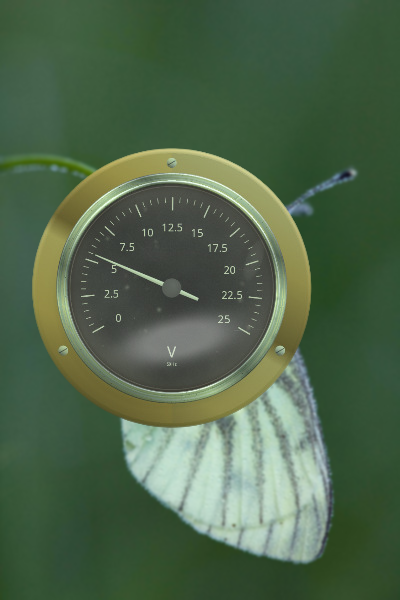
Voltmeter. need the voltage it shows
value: 5.5 V
